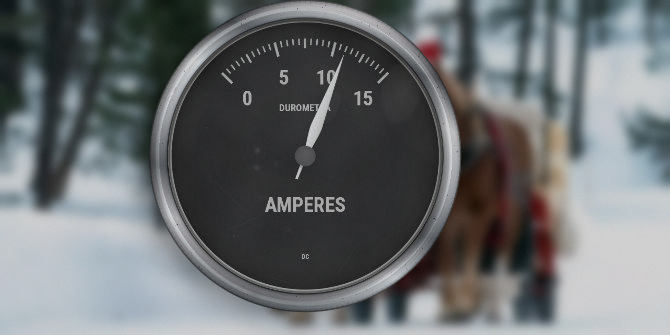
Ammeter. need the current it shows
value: 11 A
